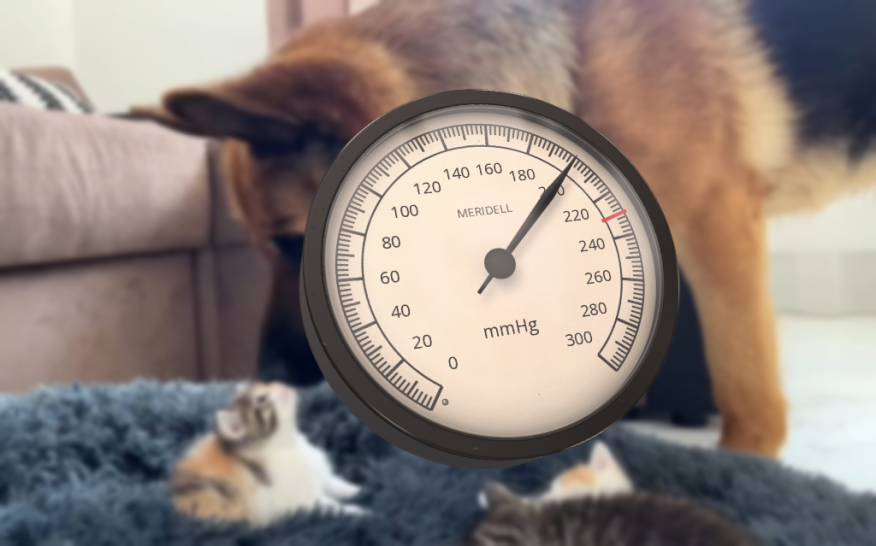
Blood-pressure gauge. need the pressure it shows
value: 200 mmHg
